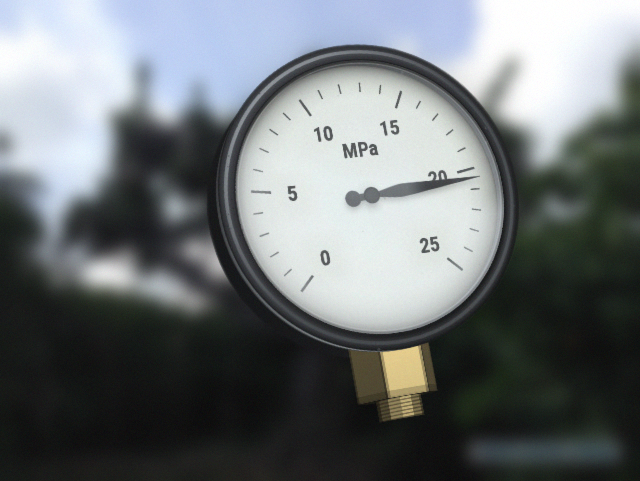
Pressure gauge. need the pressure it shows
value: 20.5 MPa
